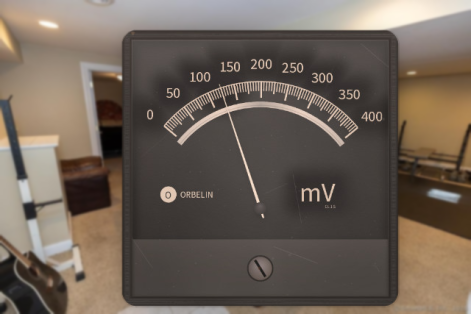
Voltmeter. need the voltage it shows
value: 125 mV
